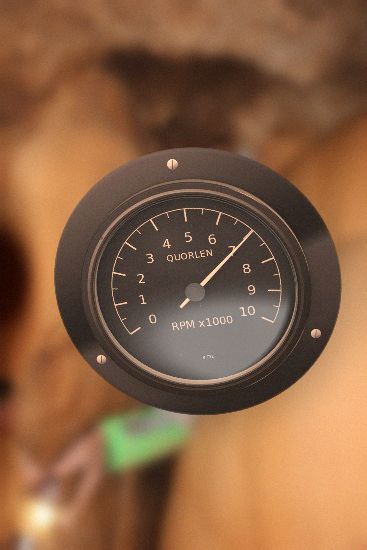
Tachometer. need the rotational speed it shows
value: 7000 rpm
